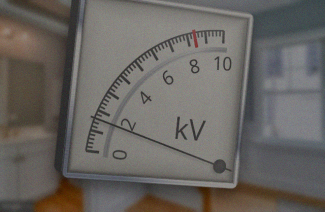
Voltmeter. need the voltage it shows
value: 1.6 kV
